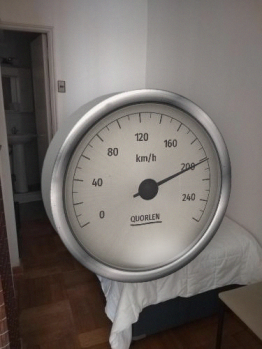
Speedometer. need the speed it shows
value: 200 km/h
